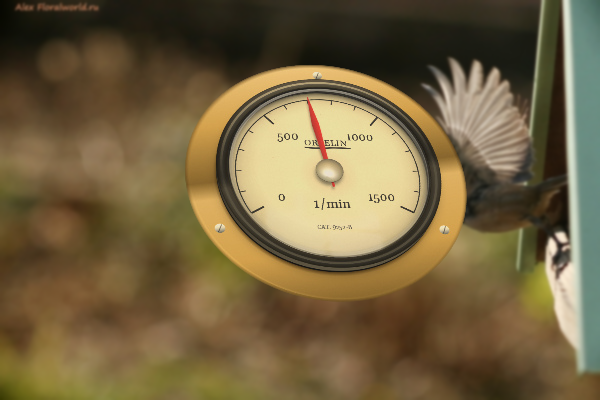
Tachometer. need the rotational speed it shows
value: 700 rpm
